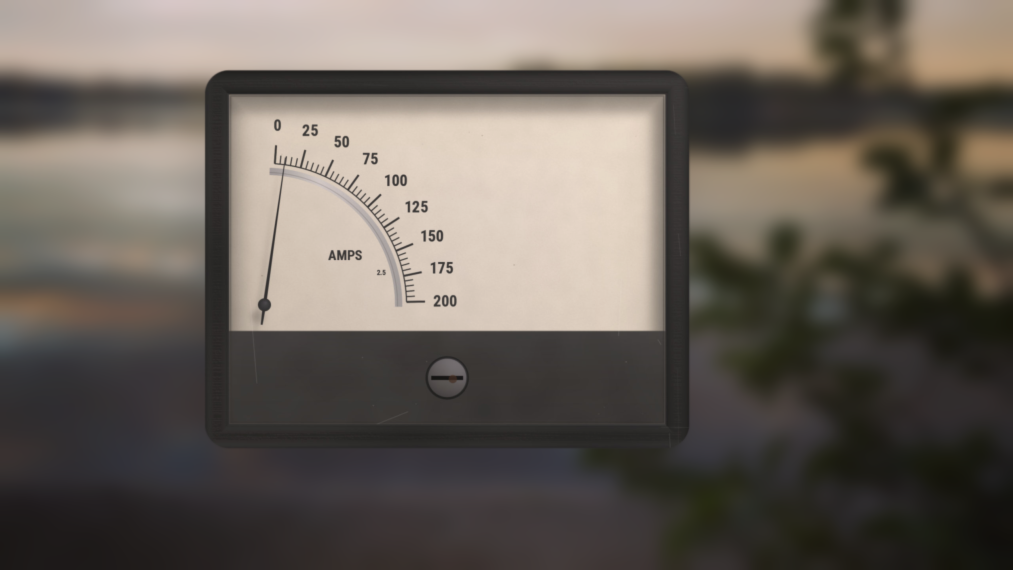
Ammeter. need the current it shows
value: 10 A
